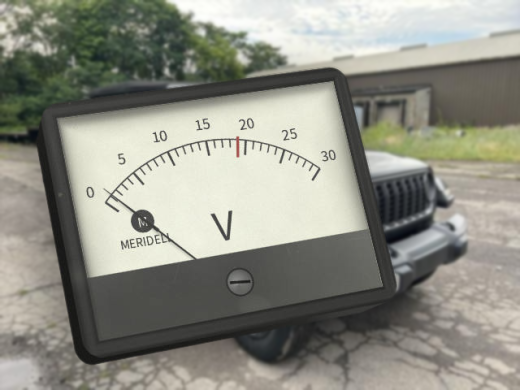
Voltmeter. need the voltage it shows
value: 1 V
